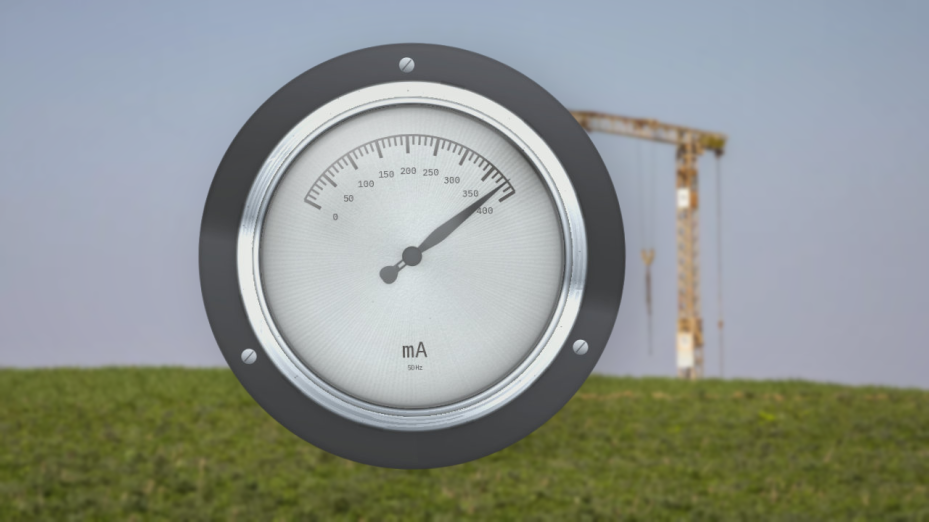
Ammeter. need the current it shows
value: 380 mA
